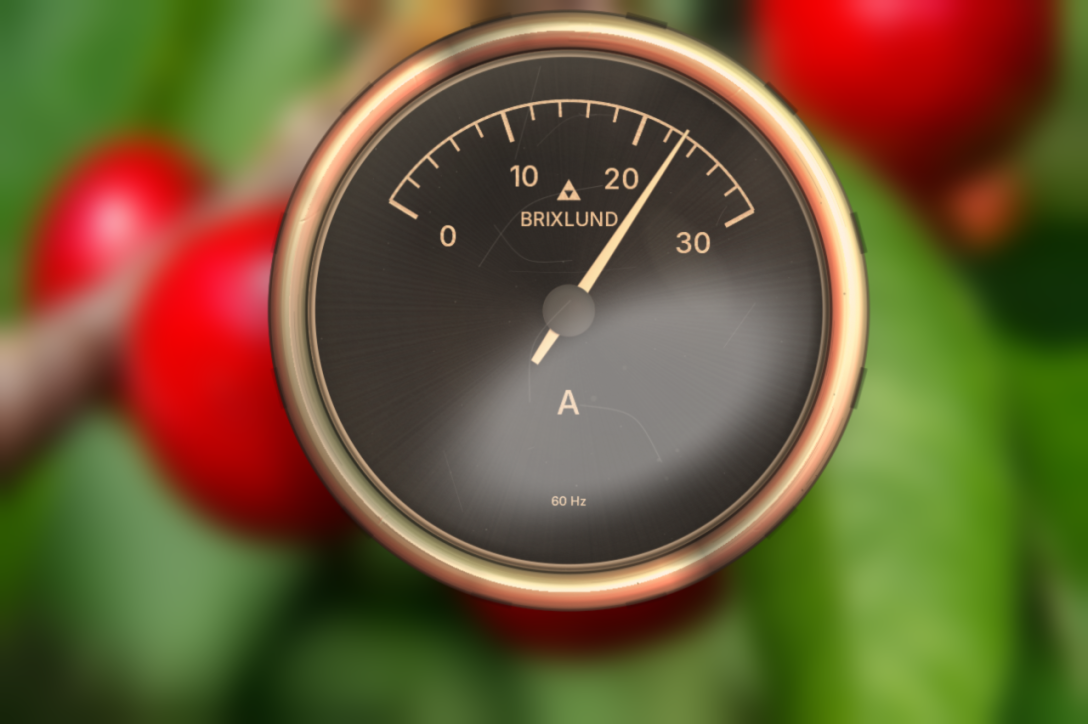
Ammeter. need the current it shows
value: 23 A
